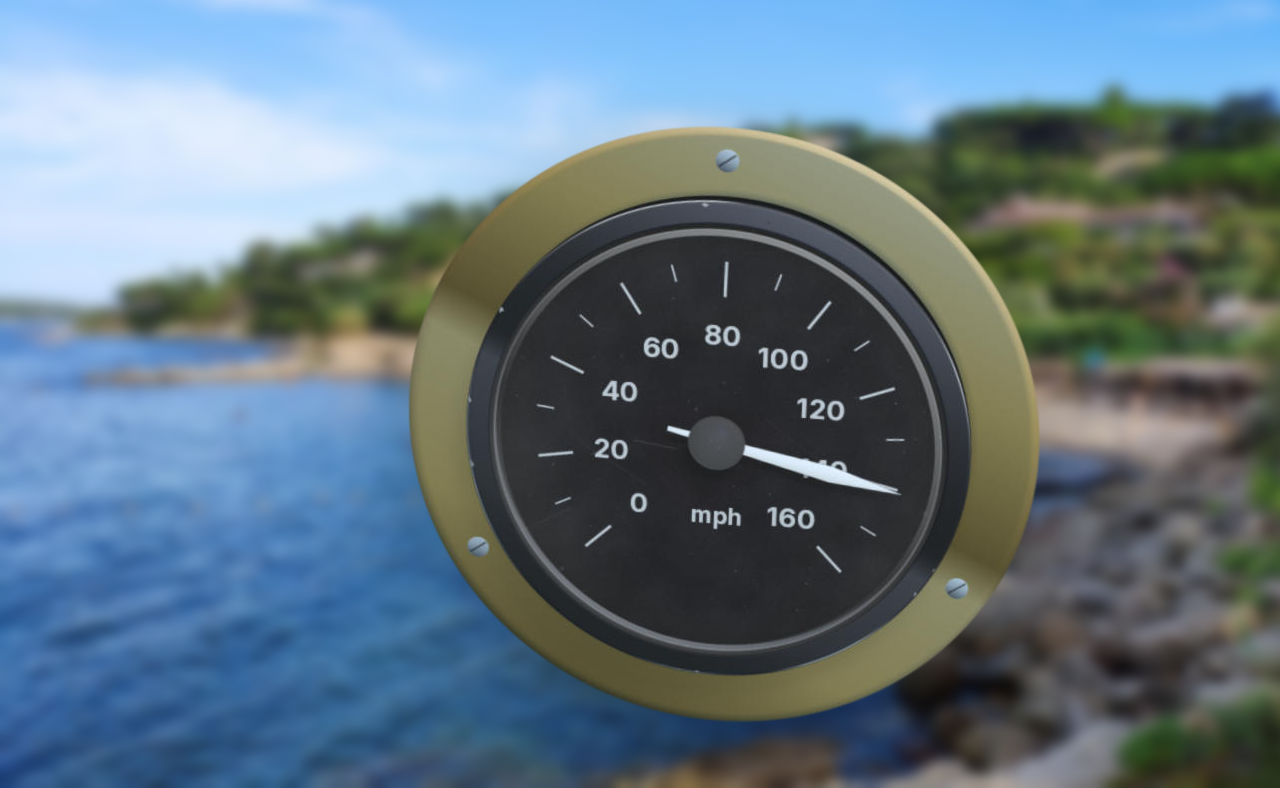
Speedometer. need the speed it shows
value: 140 mph
